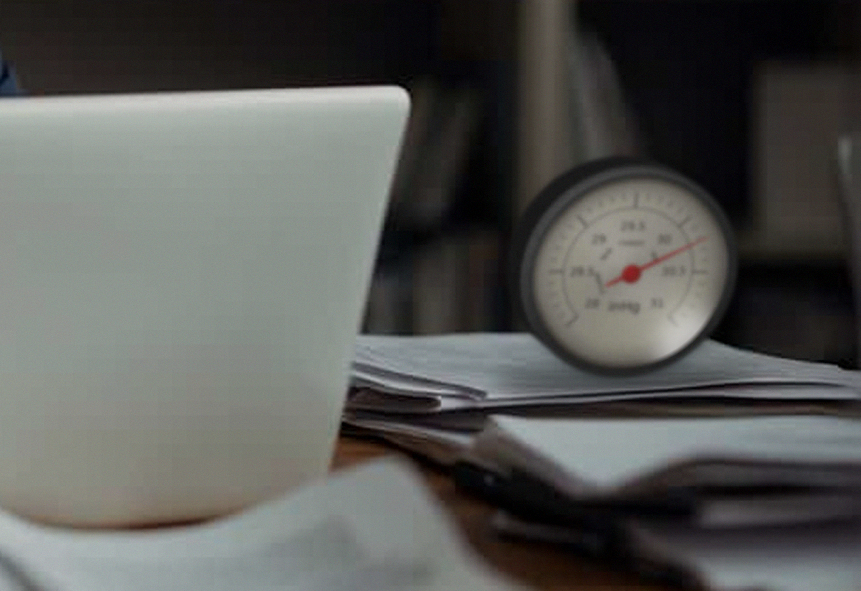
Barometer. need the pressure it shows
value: 30.2 inHg
